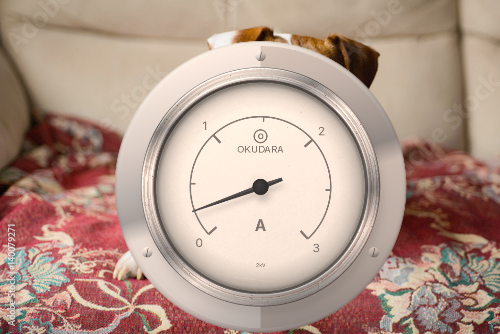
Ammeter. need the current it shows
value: 0.25 A
